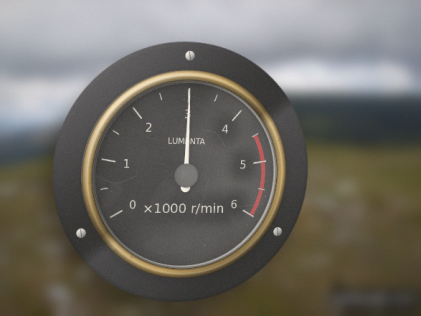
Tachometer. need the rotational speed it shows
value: 3000 rpm
